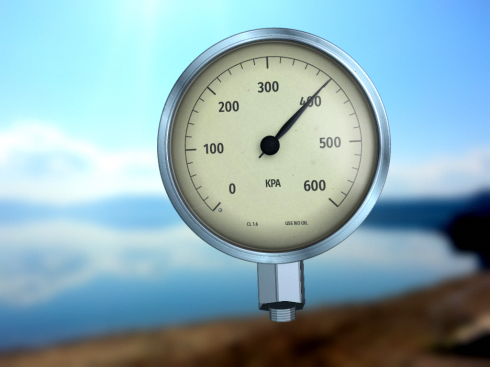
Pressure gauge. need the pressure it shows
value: 400 kPa
